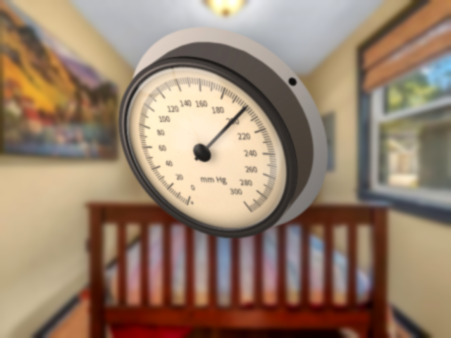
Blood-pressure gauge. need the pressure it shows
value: 200 mmHg
